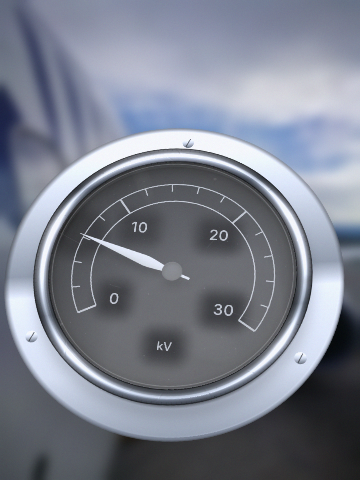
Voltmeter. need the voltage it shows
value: 6 kV
